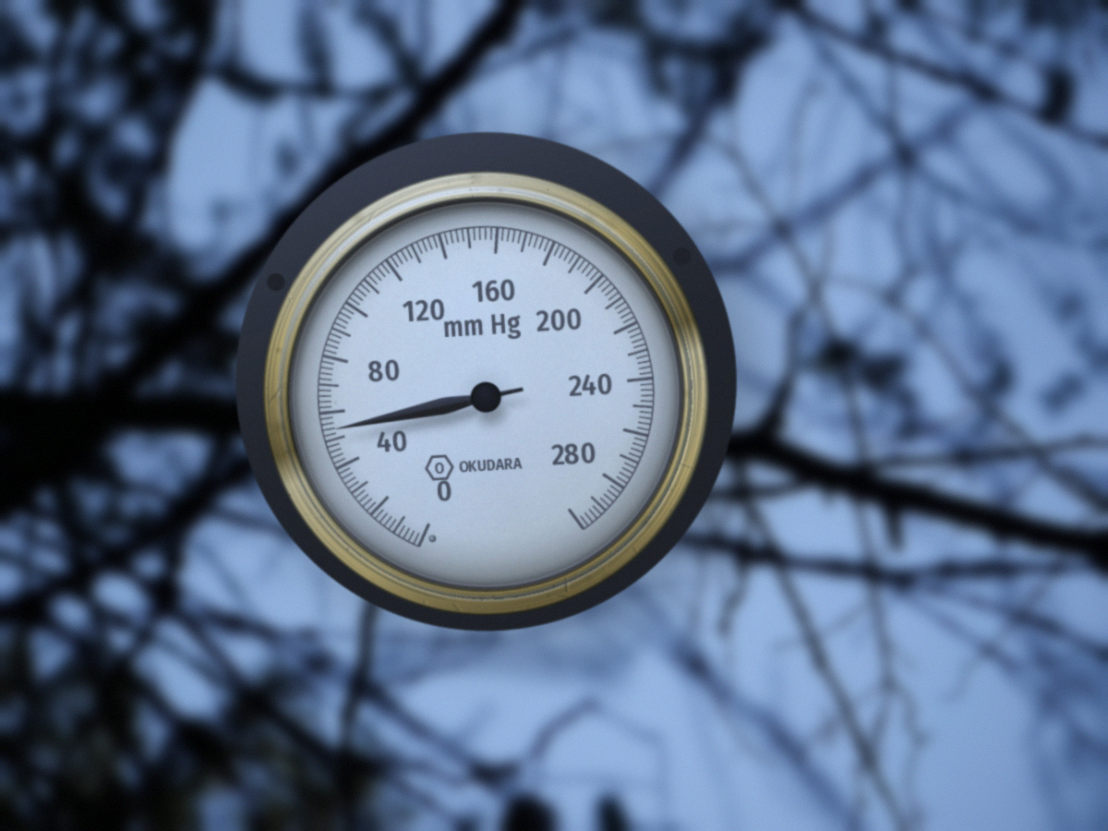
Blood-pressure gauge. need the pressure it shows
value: 54 mmHg
